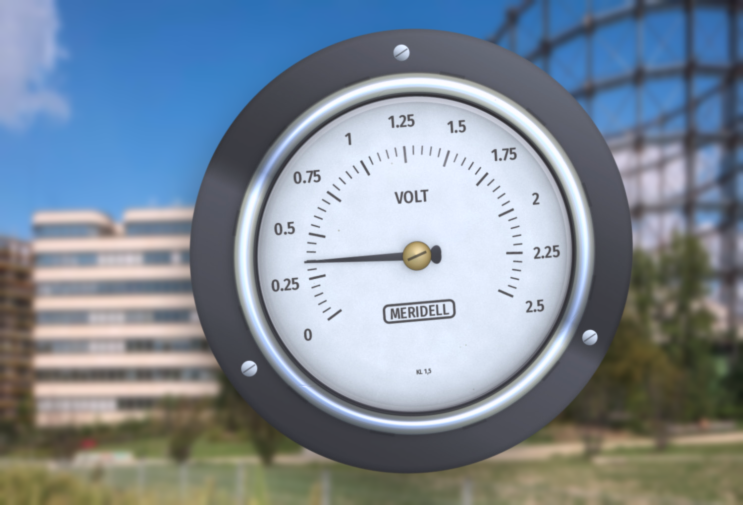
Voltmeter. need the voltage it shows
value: 0.35 V
